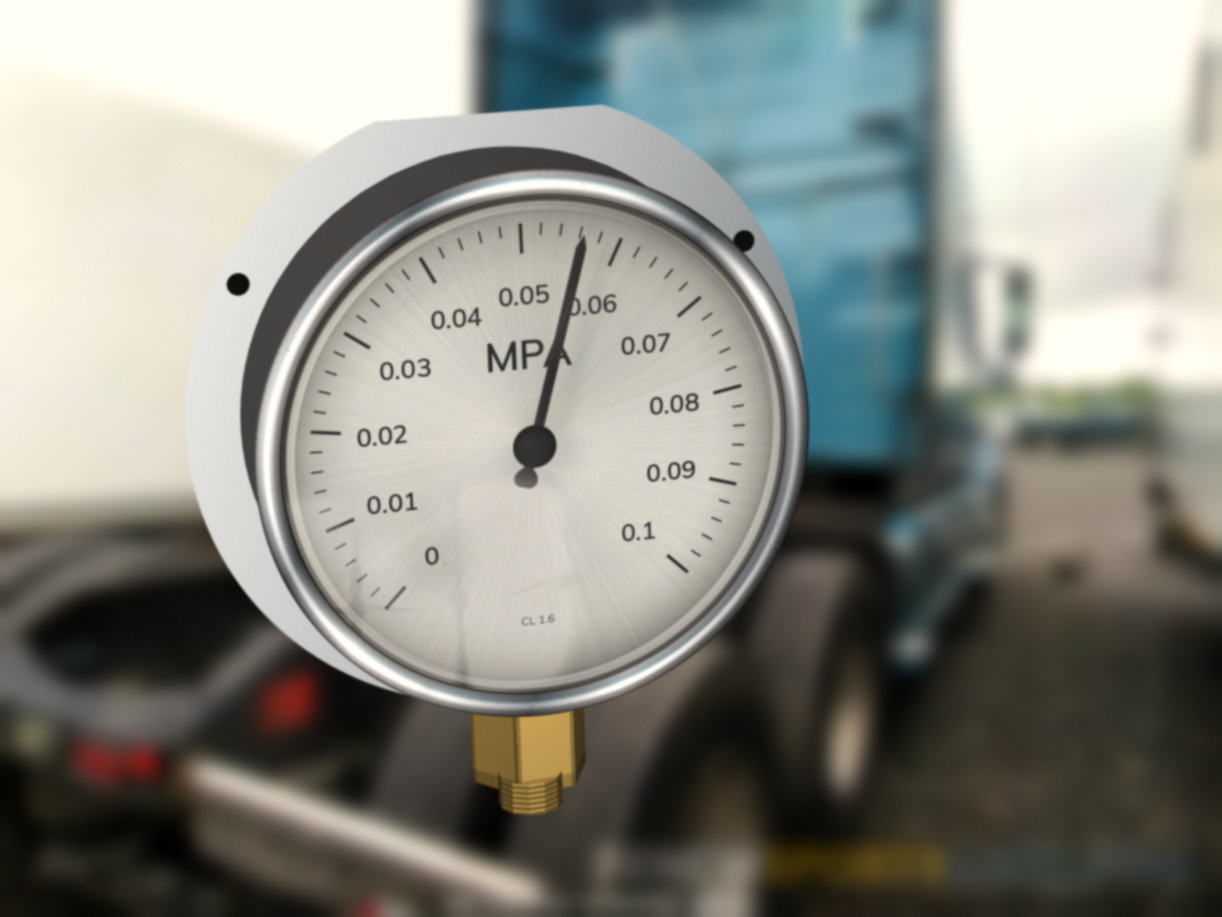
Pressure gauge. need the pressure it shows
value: 0.056 MPa
